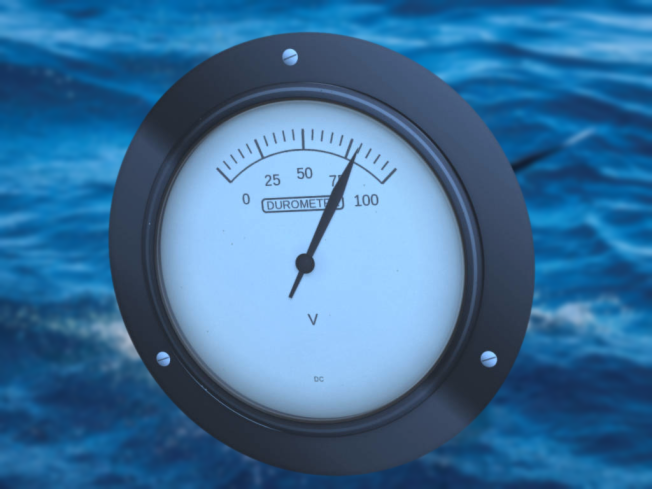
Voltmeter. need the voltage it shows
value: 80 V
